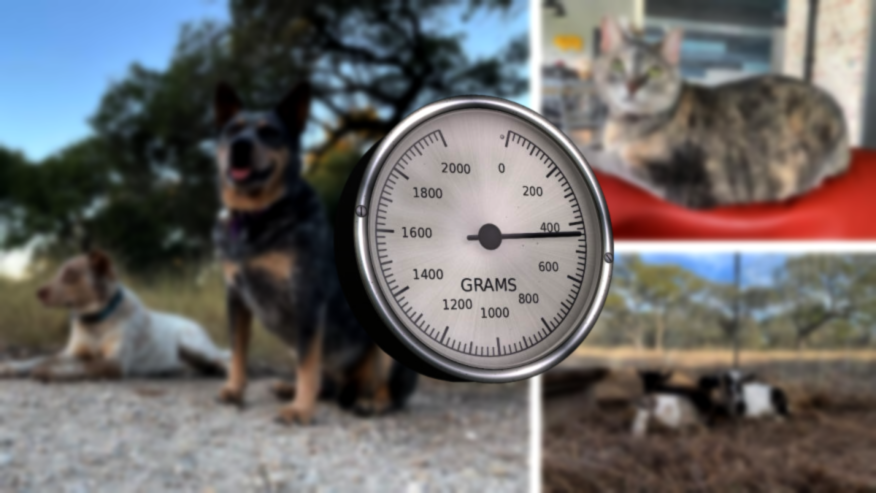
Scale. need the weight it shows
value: 440 g
